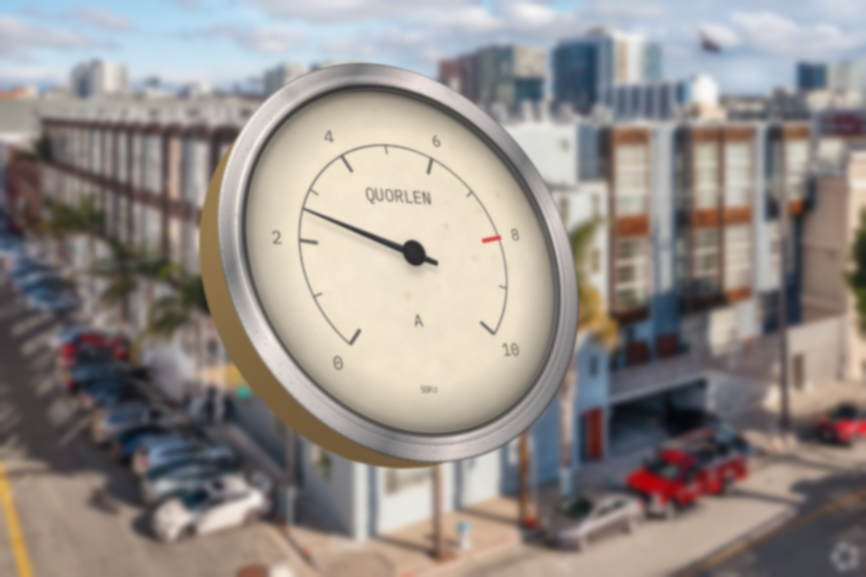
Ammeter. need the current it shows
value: 2.5 A
